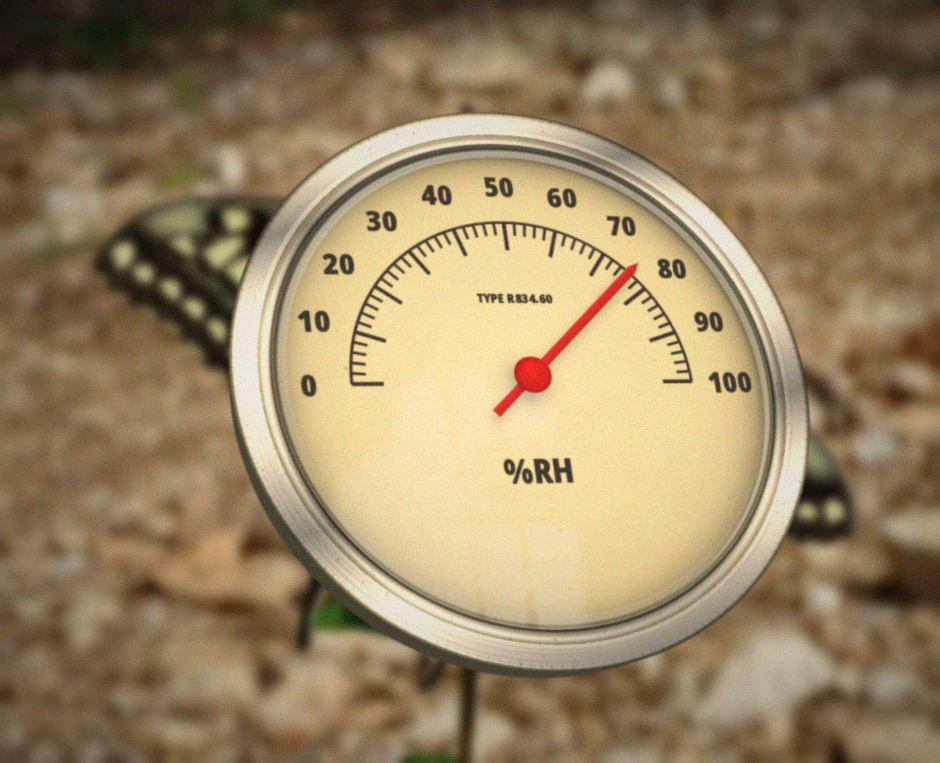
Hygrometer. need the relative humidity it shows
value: 76 %
